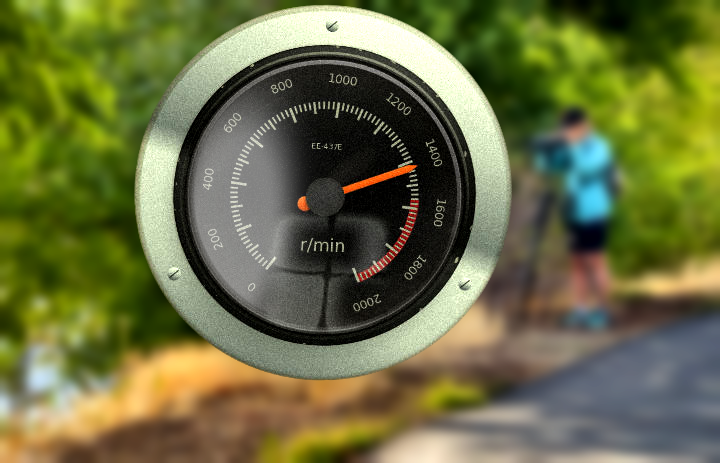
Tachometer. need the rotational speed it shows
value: 1420 rpm
